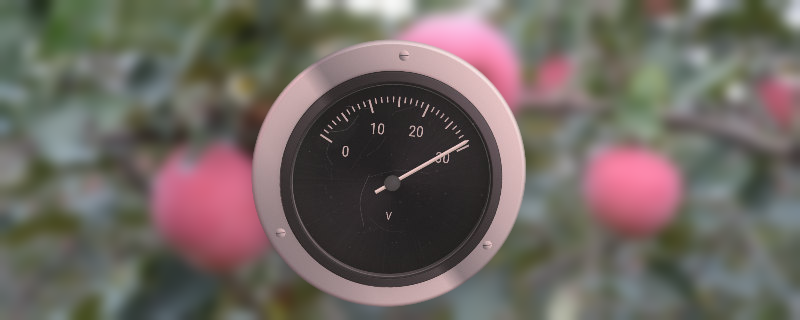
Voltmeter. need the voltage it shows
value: 29 V
